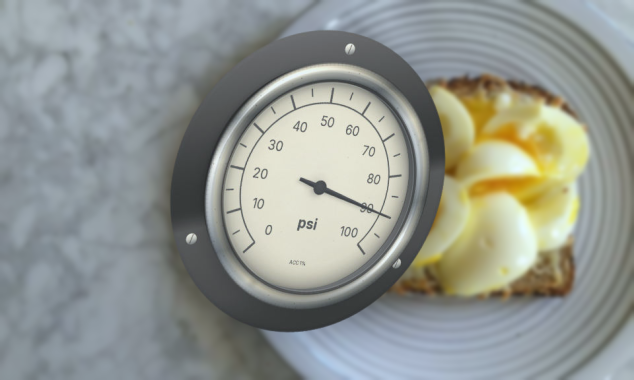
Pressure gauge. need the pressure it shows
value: 90 psi
